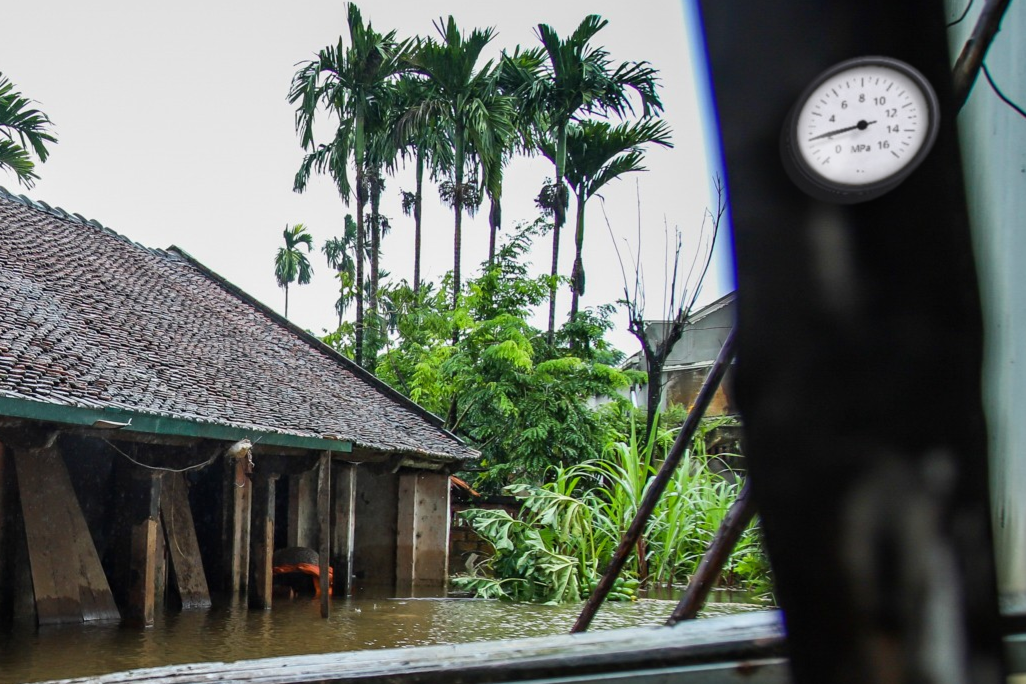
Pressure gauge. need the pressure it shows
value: 2 MPa
